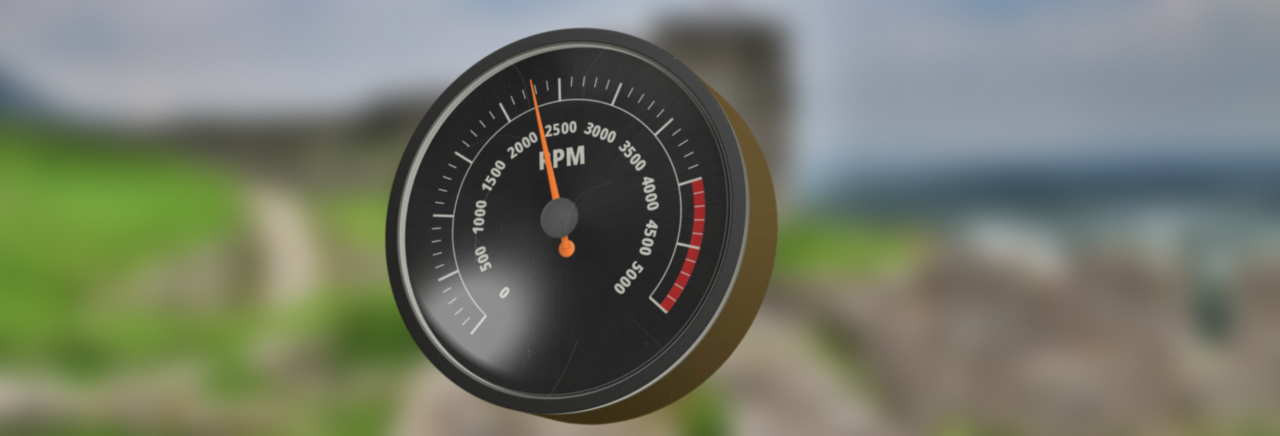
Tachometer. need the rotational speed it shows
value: 2300 rpm
